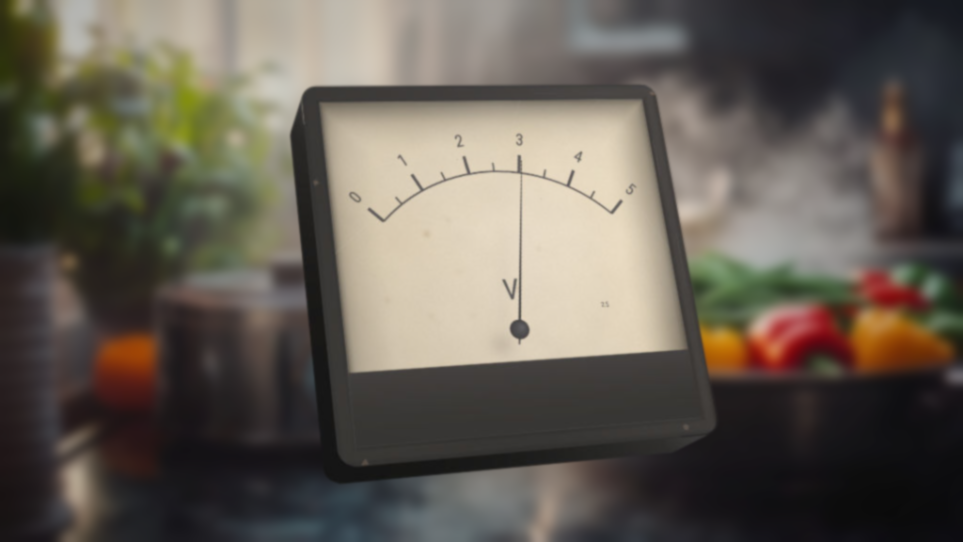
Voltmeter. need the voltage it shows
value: 3 V
